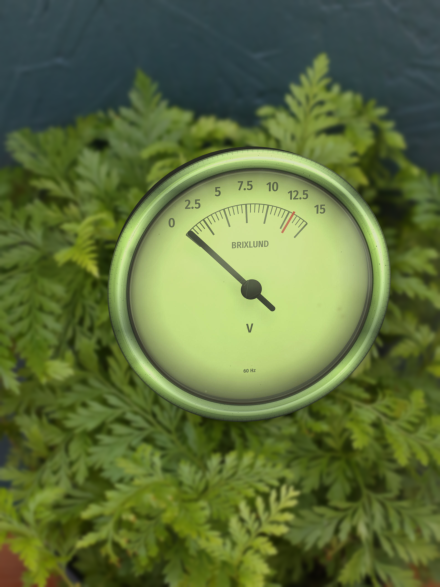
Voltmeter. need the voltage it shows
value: 0.5 V
